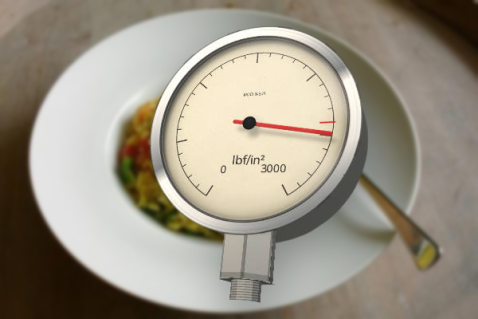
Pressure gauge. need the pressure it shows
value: 2500 psi
